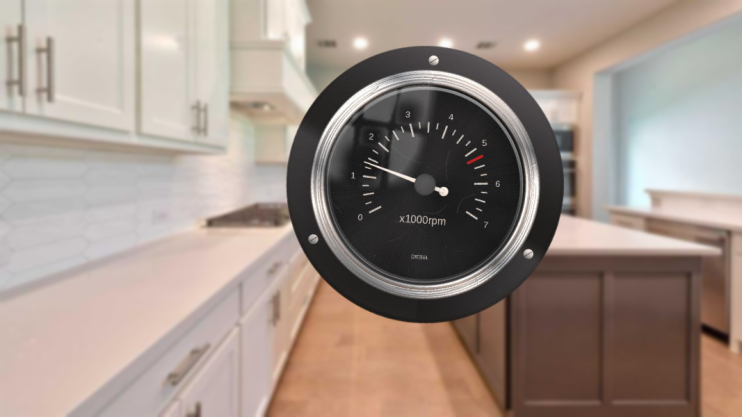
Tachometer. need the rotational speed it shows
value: 1375 rpm
